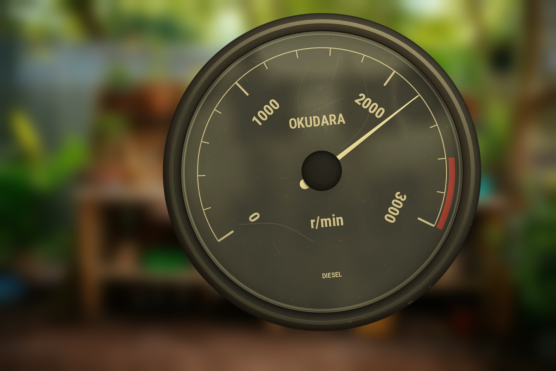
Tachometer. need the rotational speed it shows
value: 2200 rpm
